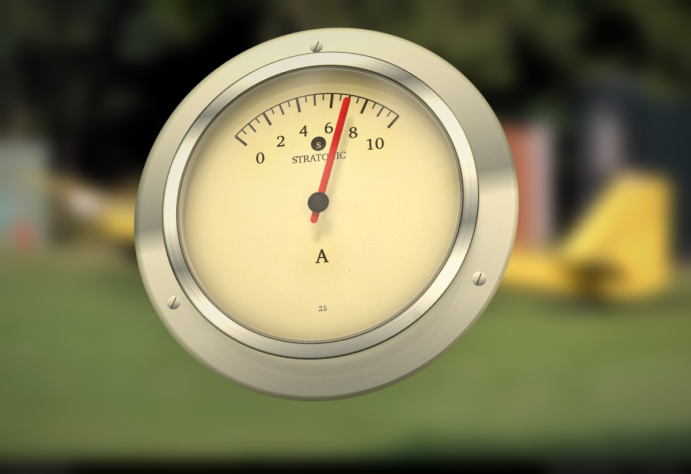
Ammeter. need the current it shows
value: 7 A
